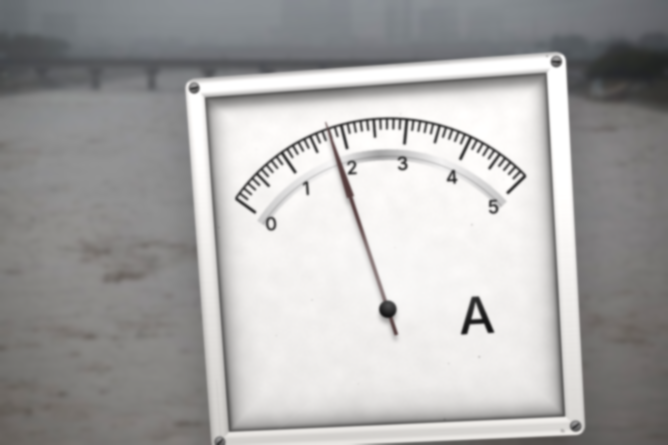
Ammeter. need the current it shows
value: 1.8 A
